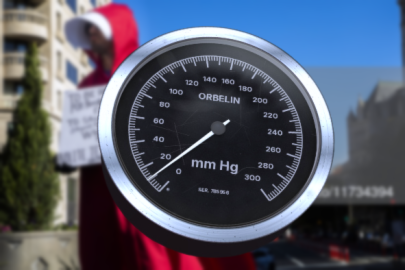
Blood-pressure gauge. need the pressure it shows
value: 10 mmHg
